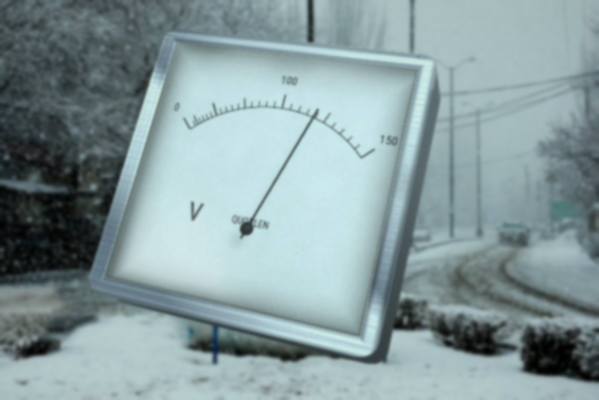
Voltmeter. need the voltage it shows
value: 120 V
